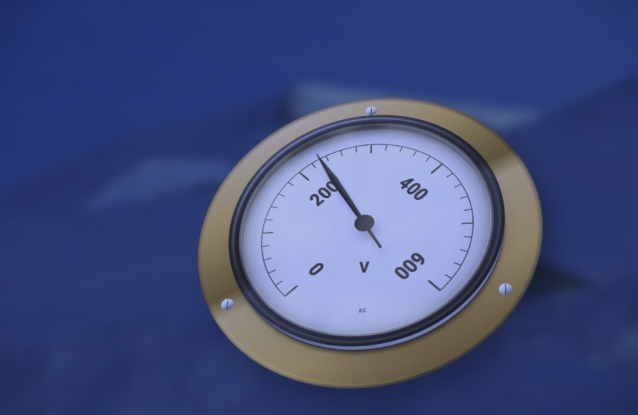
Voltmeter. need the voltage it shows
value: 230 V
